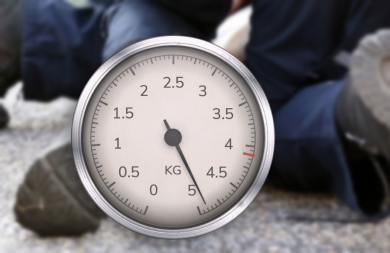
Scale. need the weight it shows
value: 4.9 kg
